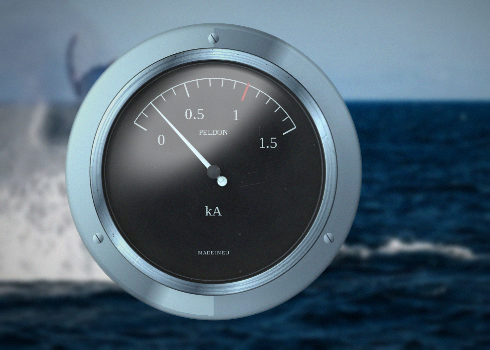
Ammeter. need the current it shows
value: 0.2 kA
